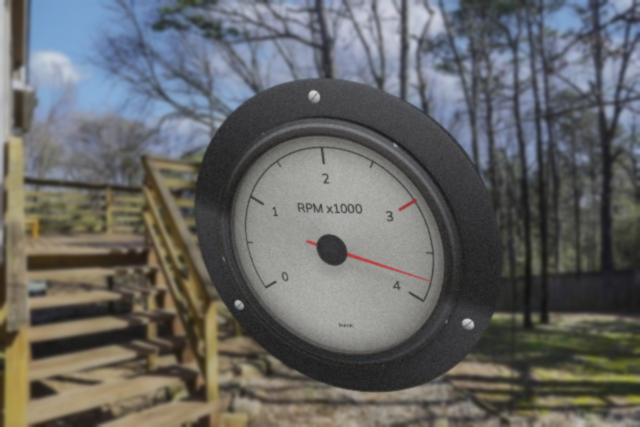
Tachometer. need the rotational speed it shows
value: 3750 rpm
